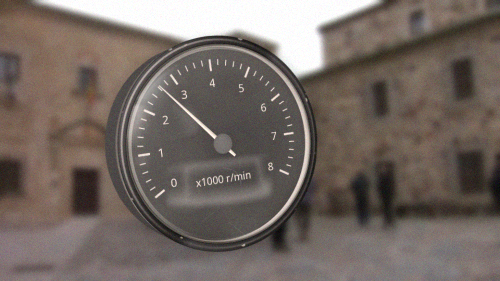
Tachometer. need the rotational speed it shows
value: 2600 rpm
